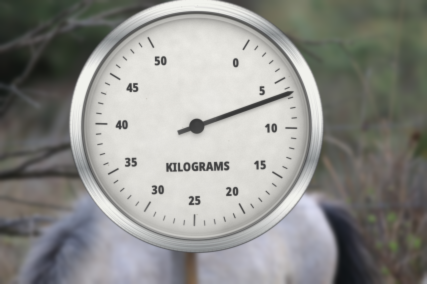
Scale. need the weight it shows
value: 6.5 kg
